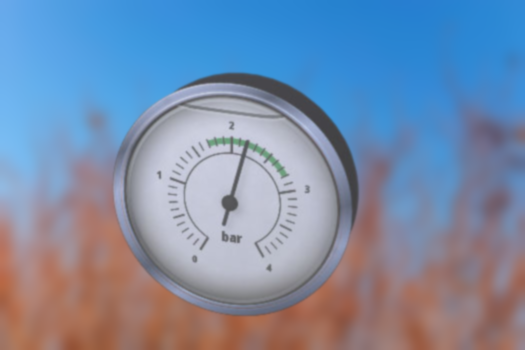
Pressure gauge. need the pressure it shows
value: 2.2 bar
